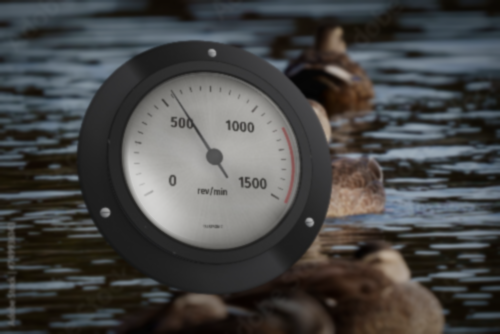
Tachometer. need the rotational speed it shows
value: 550 rpm
